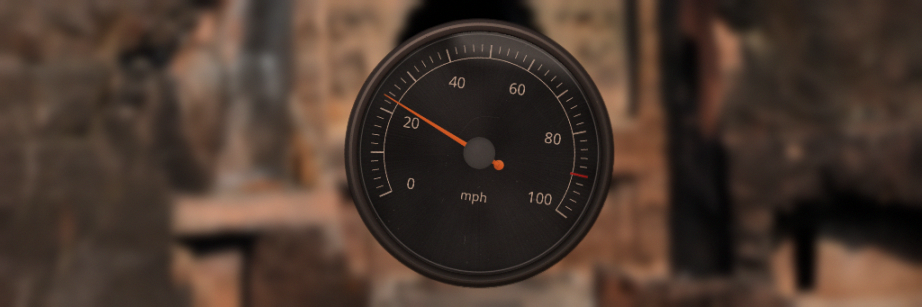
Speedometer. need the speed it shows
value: 23 mph
